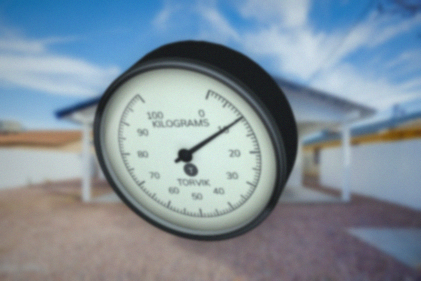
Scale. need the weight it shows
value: 10 kg
